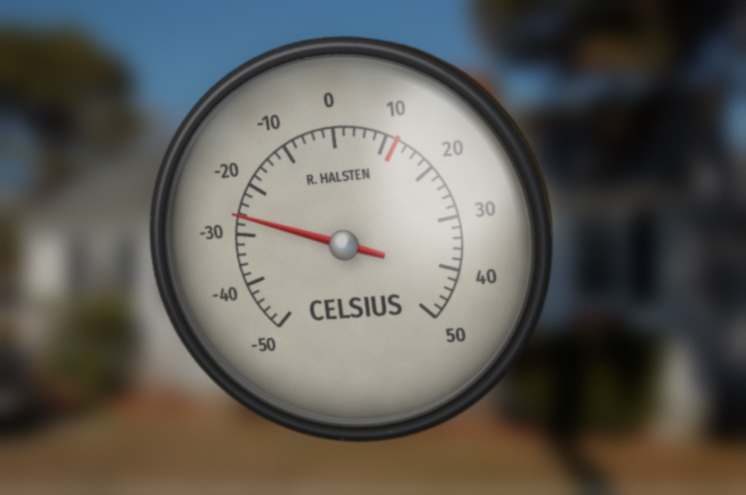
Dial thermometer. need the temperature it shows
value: -26 °C
